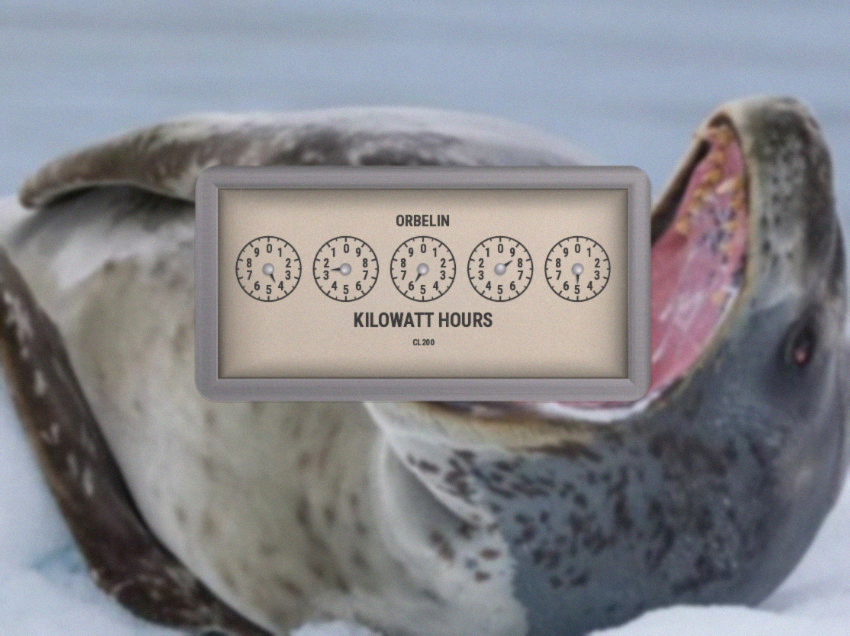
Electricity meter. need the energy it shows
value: 42585 kWh
